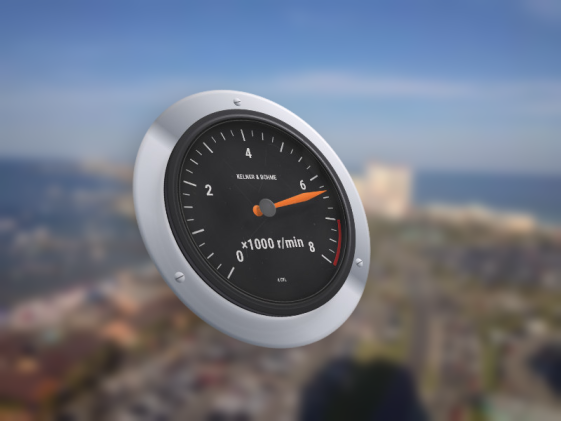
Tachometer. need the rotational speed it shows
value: 6375 rpm
